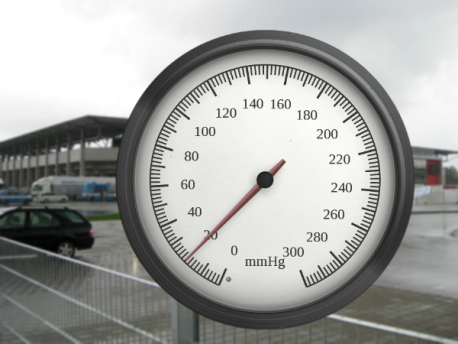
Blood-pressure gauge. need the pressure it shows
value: 20 mmHg
